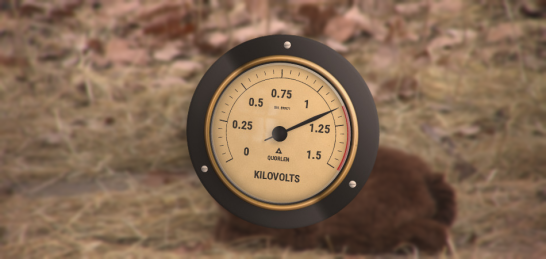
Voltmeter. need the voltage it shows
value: 1.15 kV
